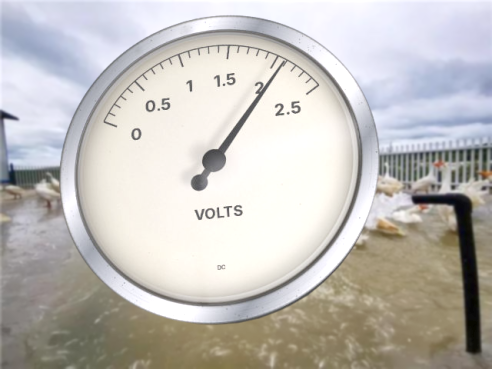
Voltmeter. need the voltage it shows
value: 2.1 V
